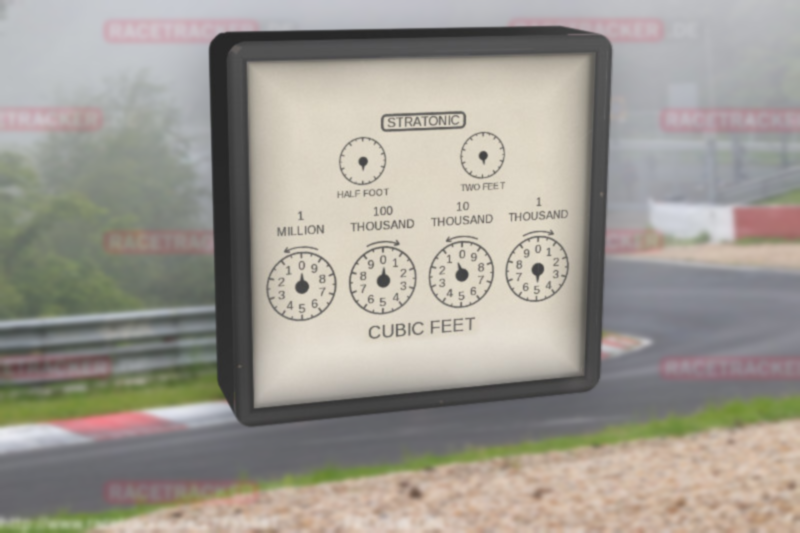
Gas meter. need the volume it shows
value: 500 ft³
